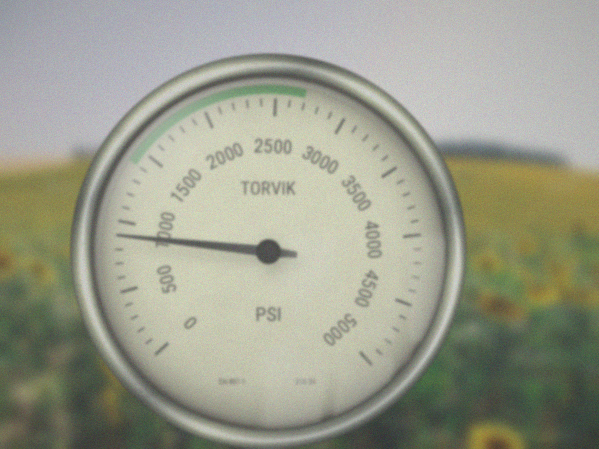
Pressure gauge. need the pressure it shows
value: 900 psi
